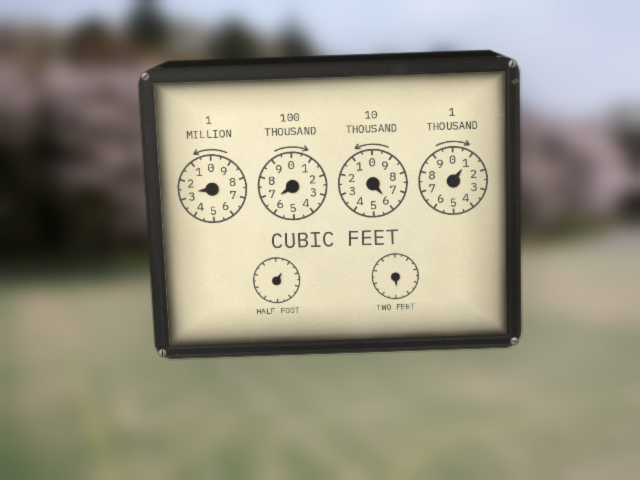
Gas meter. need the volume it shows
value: 266100 ft³
